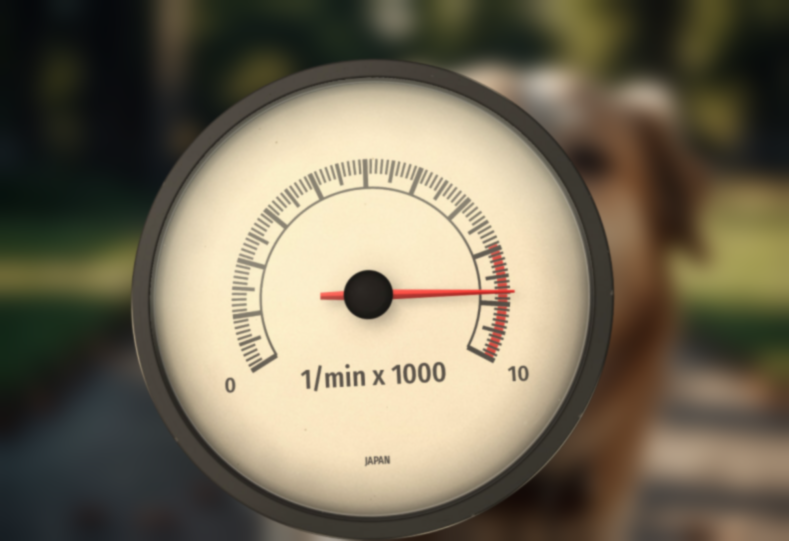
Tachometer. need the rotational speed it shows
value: 8800 rpm
